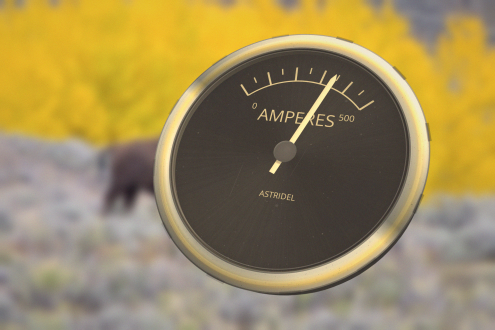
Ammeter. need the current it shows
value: 350 A
